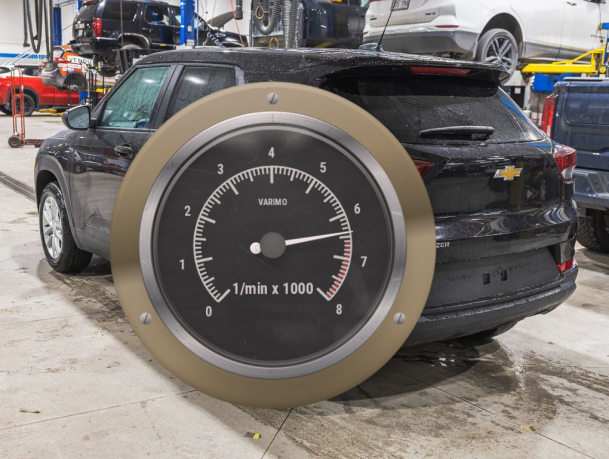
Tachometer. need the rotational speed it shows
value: 6400 rpm
